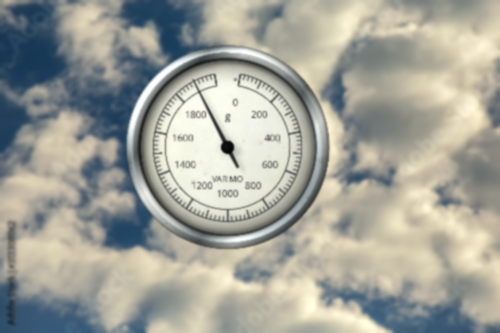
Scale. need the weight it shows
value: 1900 g
